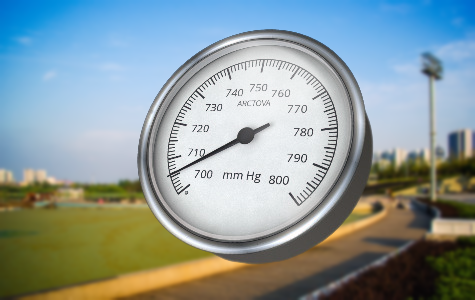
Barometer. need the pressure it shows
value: 705 mmHg
